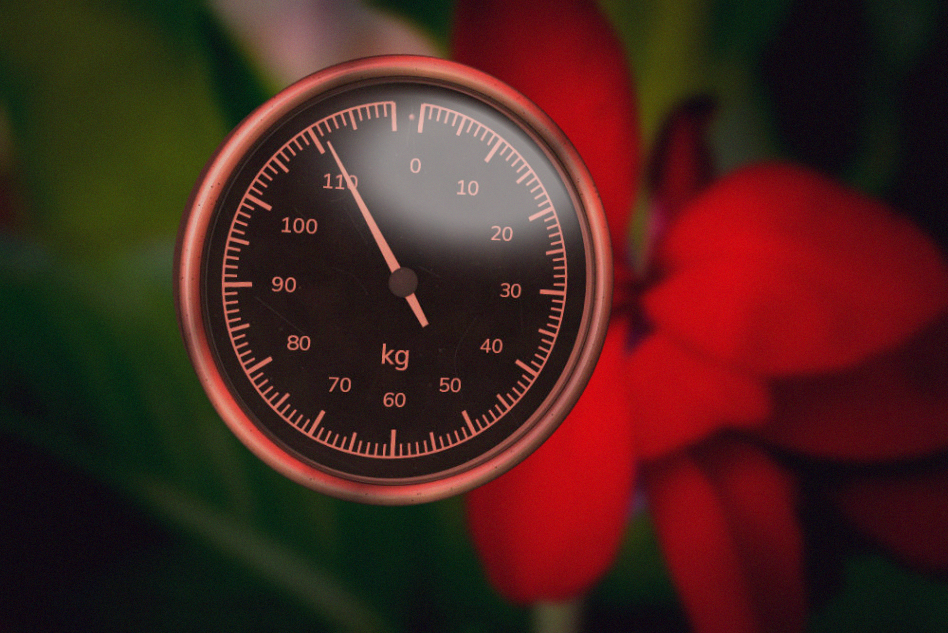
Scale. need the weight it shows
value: 111 kg
